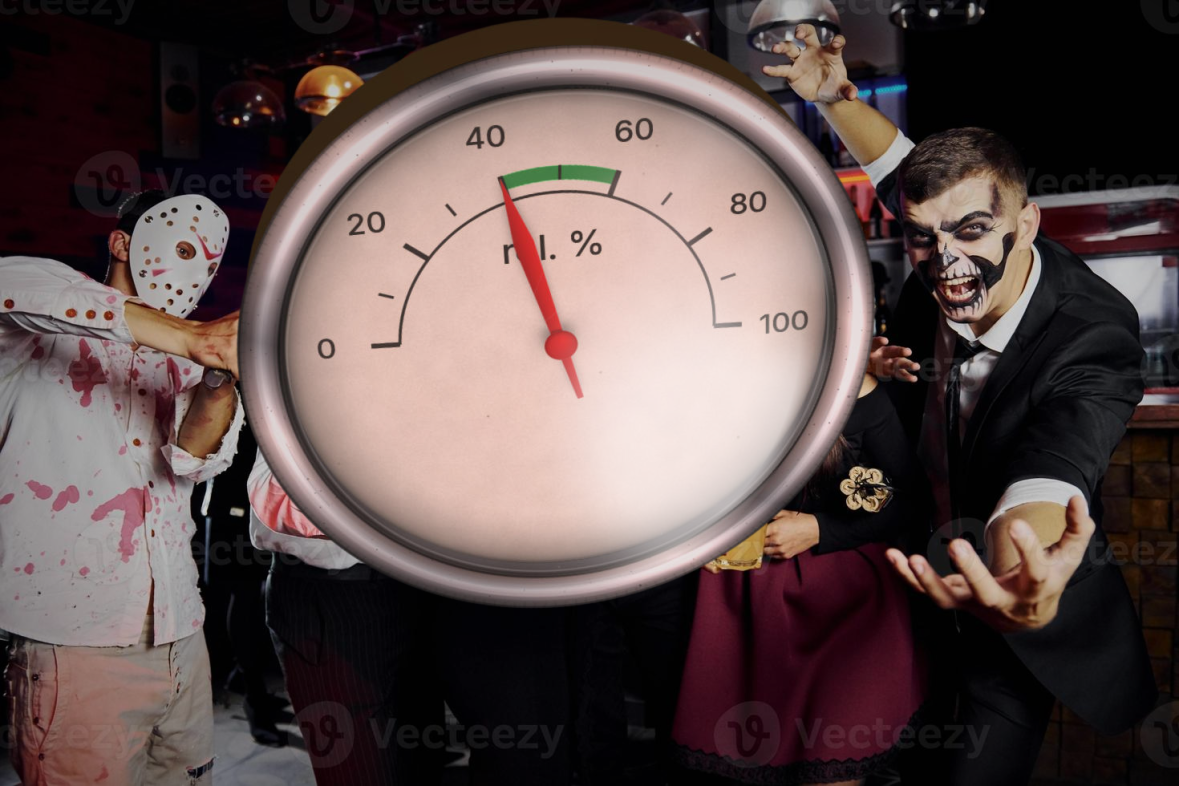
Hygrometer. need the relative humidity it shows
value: 40 %
